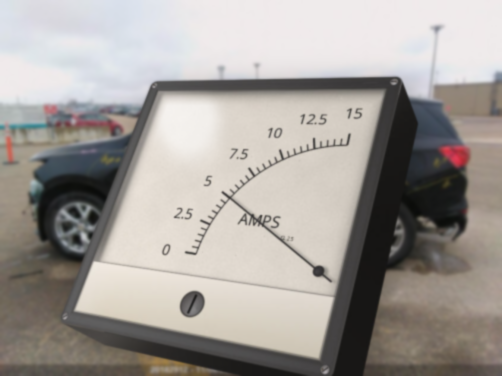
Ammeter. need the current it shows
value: 5 A
